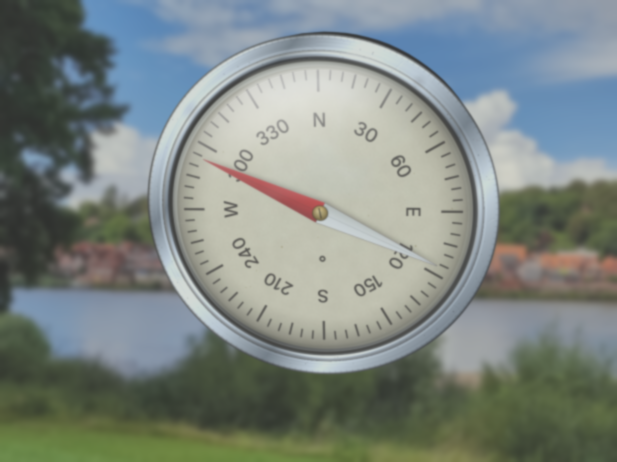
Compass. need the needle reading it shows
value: 295 °
